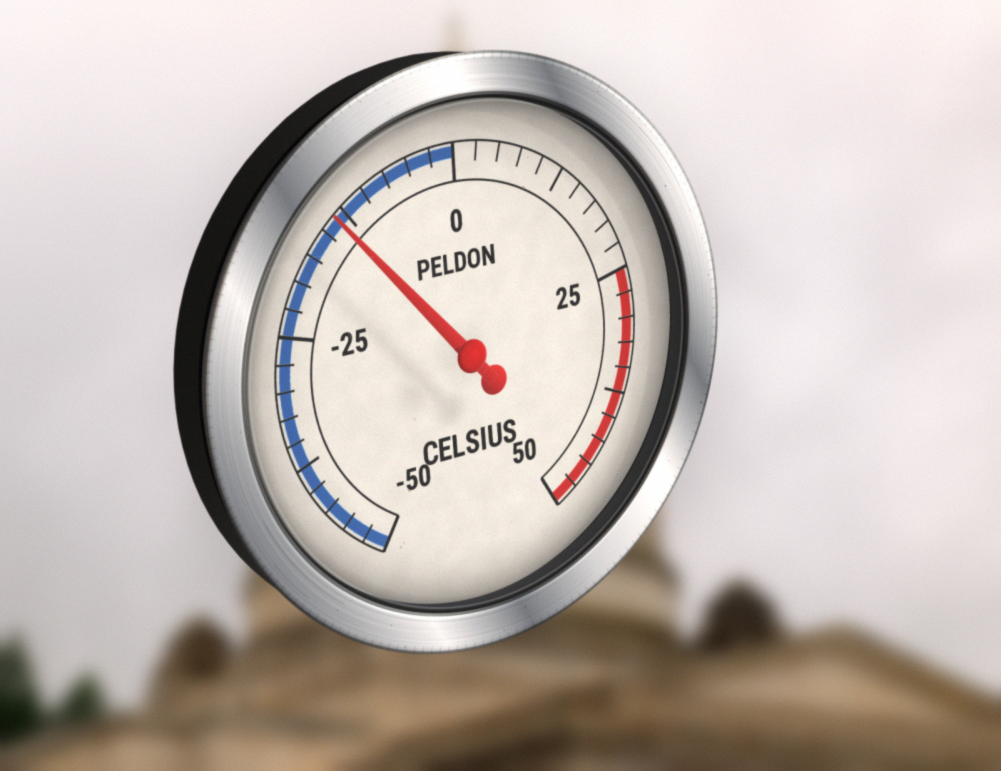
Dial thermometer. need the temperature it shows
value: -13.75 °C
